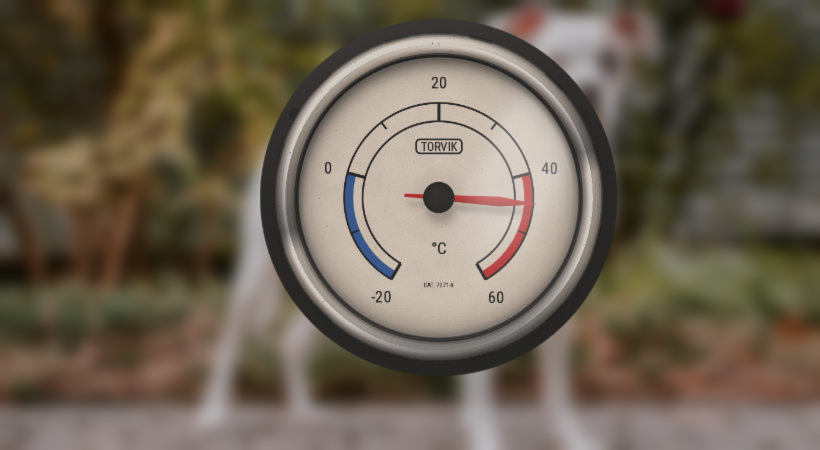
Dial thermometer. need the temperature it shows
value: 45 °C
